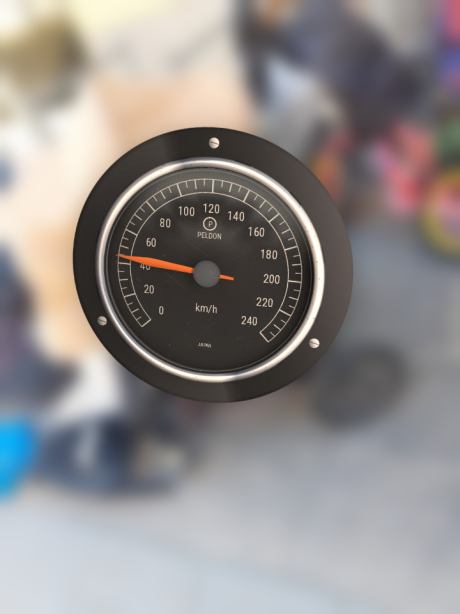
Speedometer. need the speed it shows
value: 45 km/h
